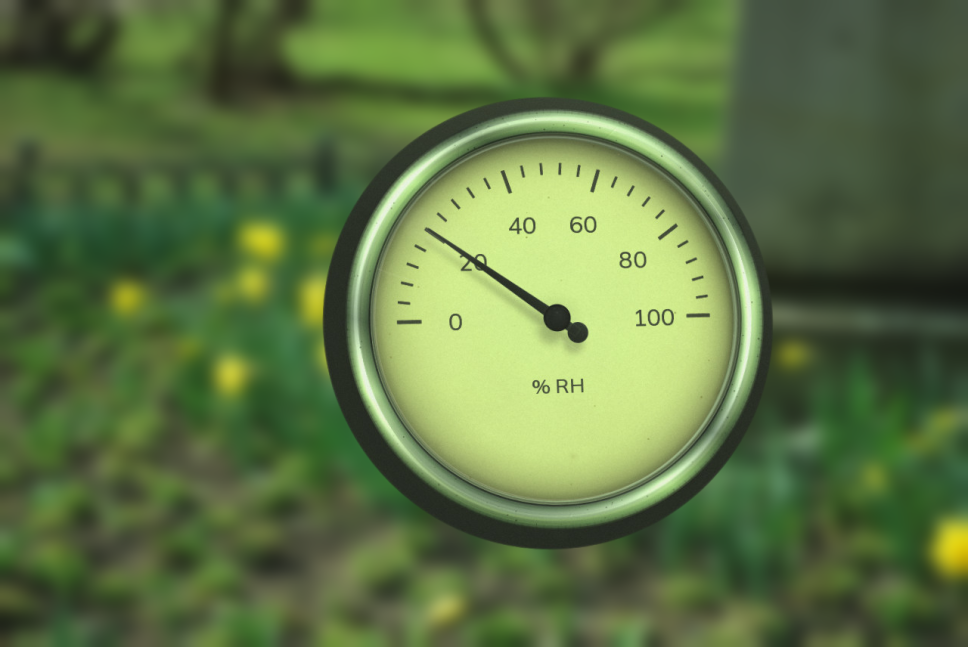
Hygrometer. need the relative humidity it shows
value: 20 %
